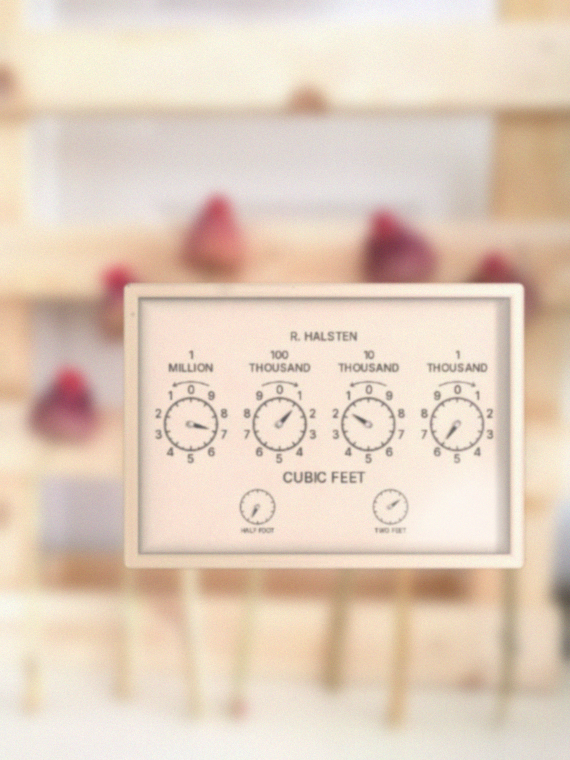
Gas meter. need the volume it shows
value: 711600 ft³
